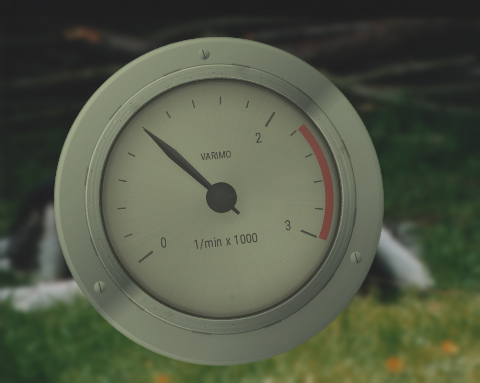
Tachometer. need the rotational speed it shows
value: 1000 rpm
